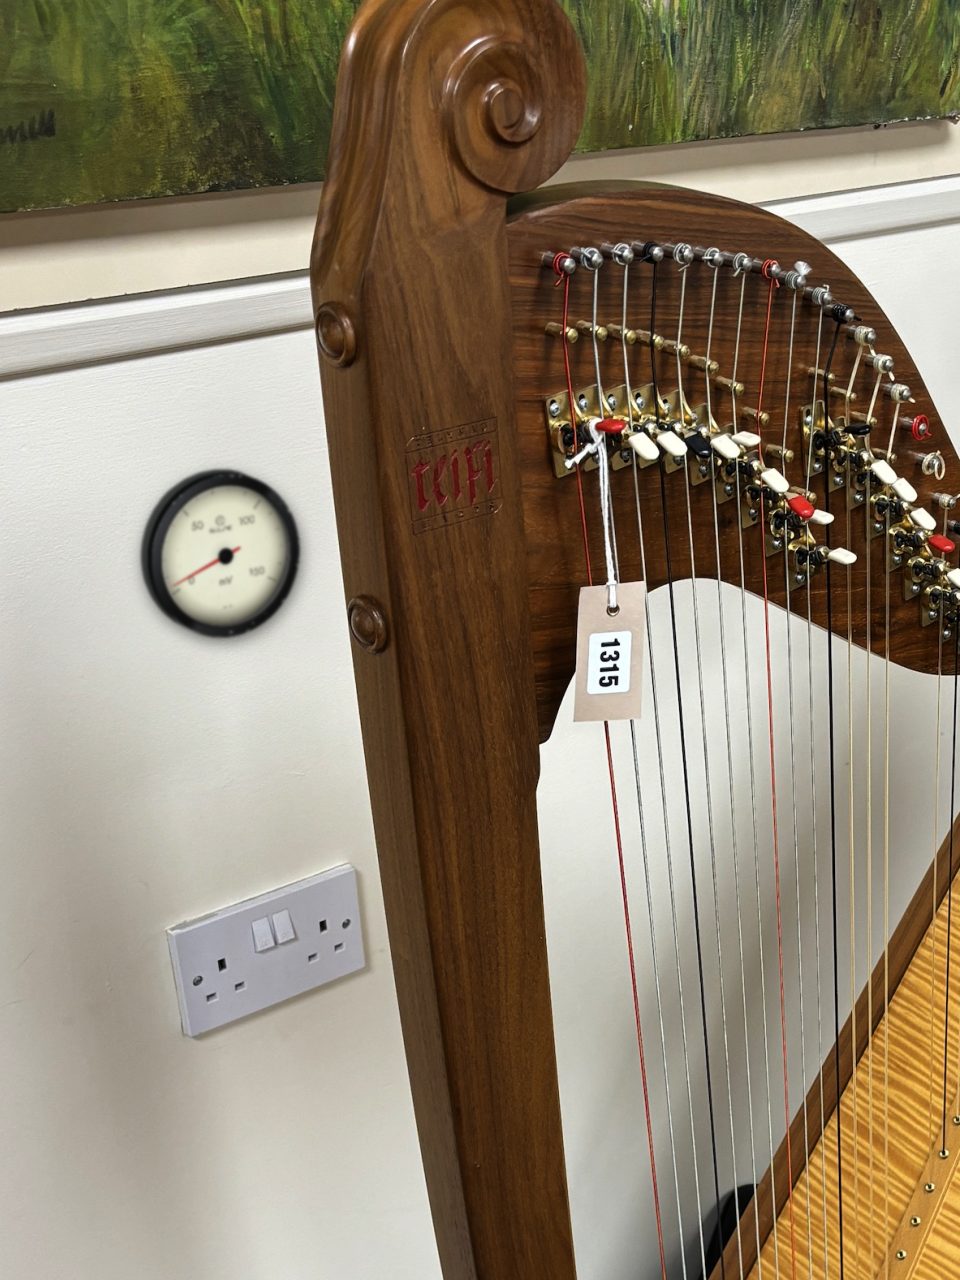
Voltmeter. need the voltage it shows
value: 5 mV
